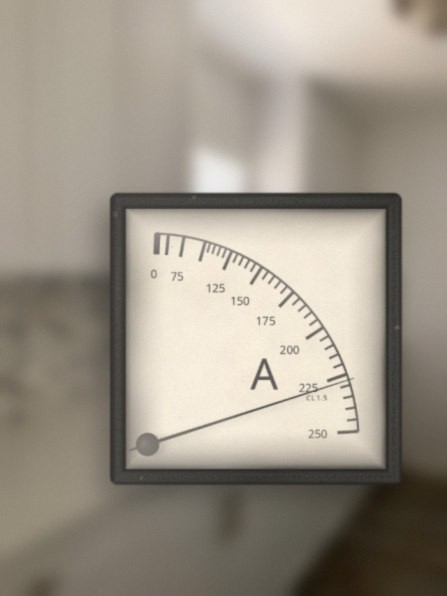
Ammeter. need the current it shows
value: 227.5 A
